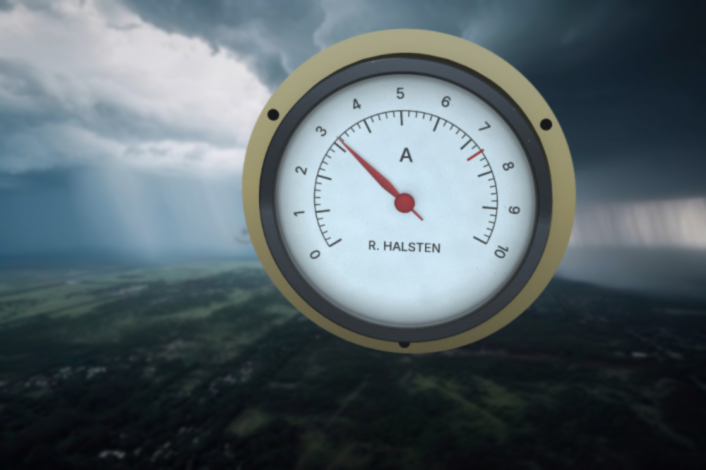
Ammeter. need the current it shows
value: 3.2 A
